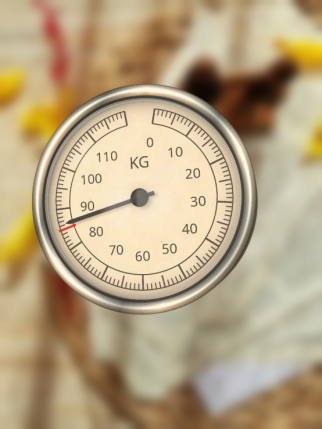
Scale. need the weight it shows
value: 86 kg
